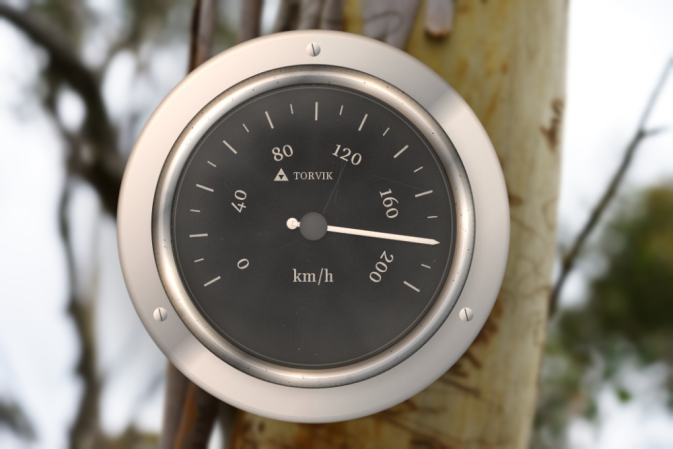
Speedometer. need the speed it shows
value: 180 km/h
